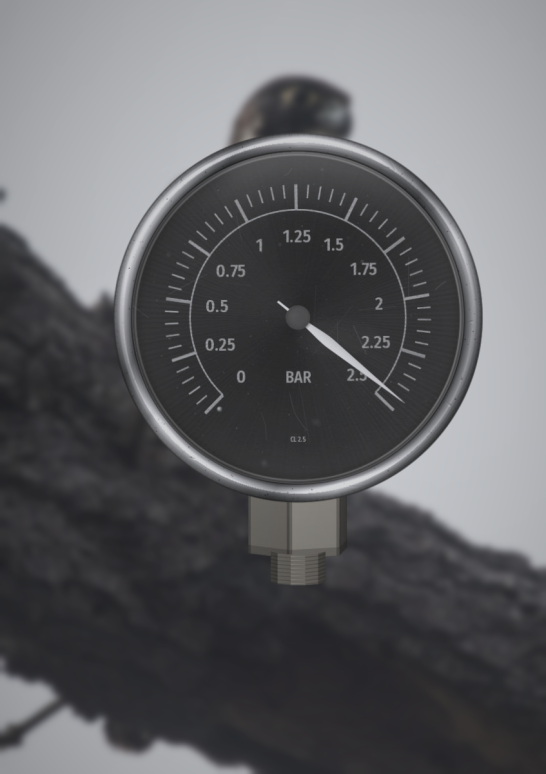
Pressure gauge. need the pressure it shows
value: 2.45 bar
